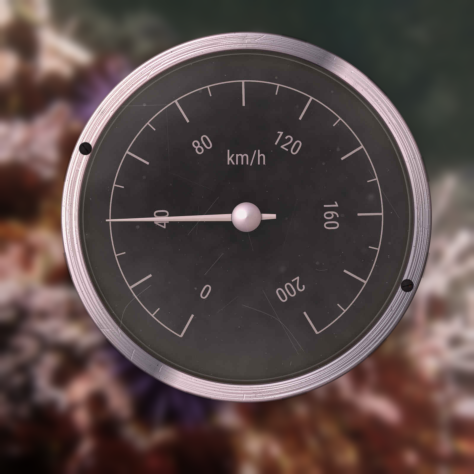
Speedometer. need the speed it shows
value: 40 km/h
